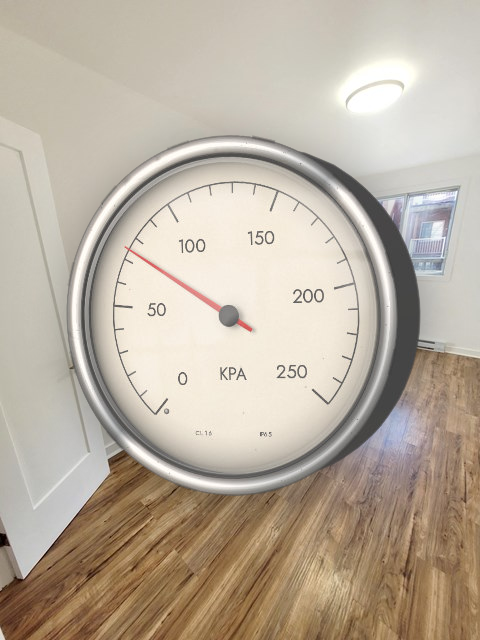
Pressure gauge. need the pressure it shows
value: 75 kPa
